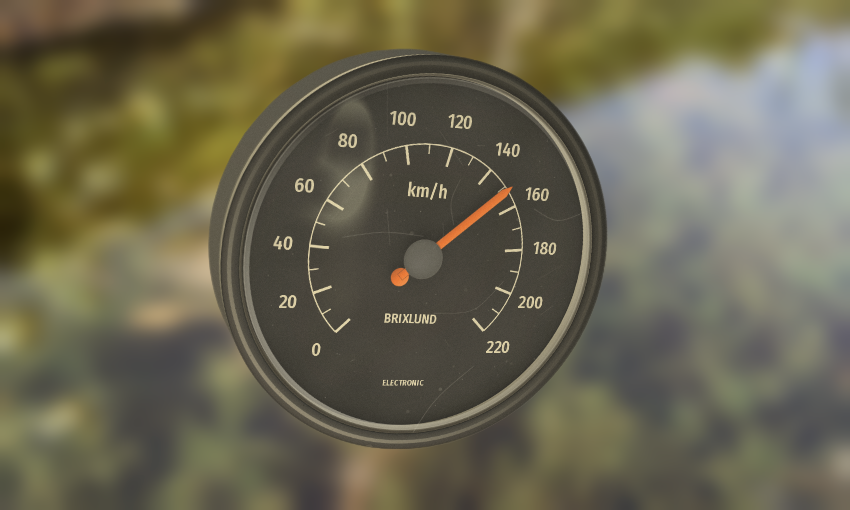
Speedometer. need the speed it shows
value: 150 km/h
